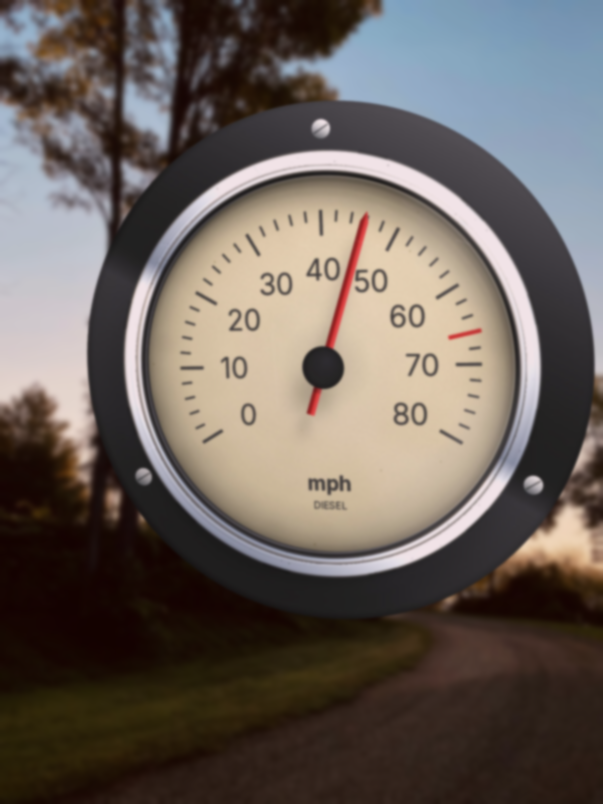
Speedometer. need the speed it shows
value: 46 mph
